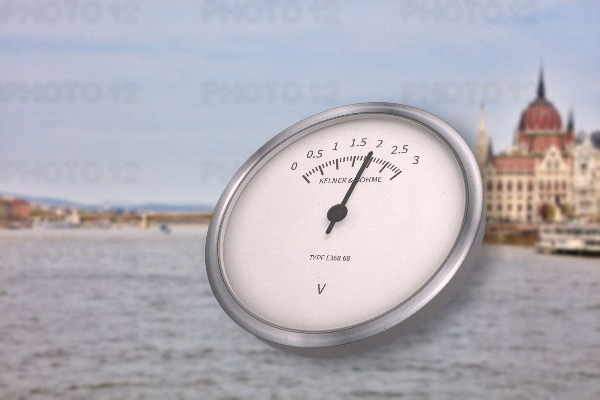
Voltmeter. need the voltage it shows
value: 2 V
